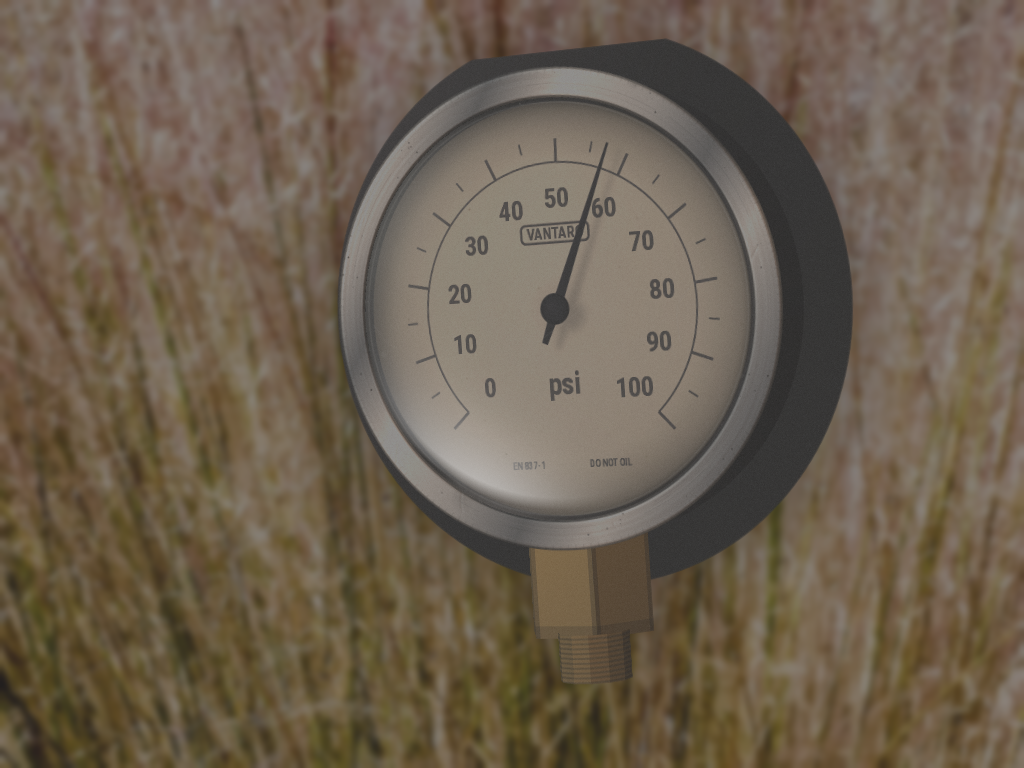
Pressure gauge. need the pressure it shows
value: 57.5 psi
